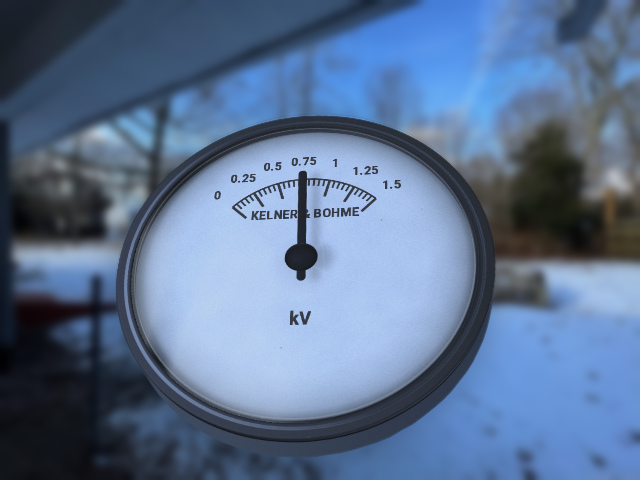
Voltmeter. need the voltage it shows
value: 0.75 kV
